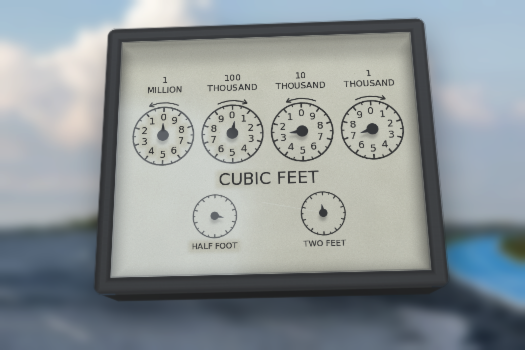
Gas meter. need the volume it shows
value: 2700 ft³
